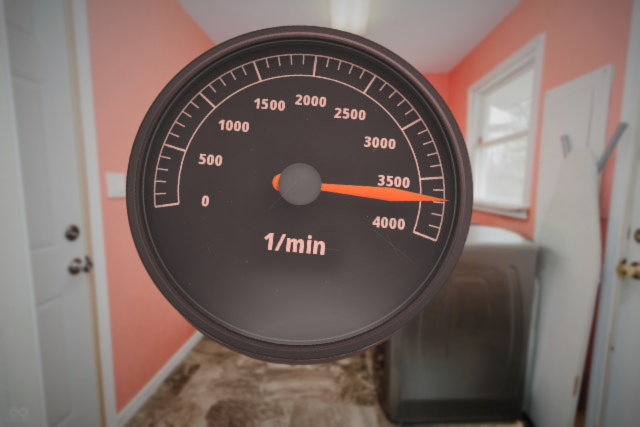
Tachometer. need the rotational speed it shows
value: 3700 rpm
